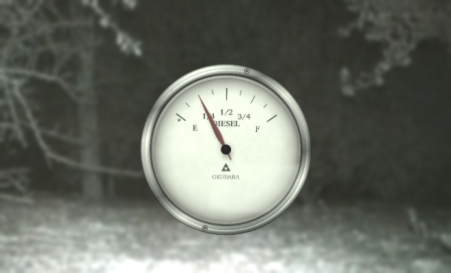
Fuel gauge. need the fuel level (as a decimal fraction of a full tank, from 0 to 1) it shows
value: 0.25
